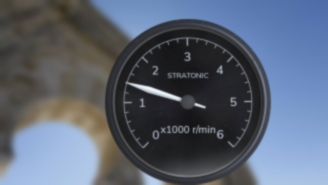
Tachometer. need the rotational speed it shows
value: 1400 rpm
